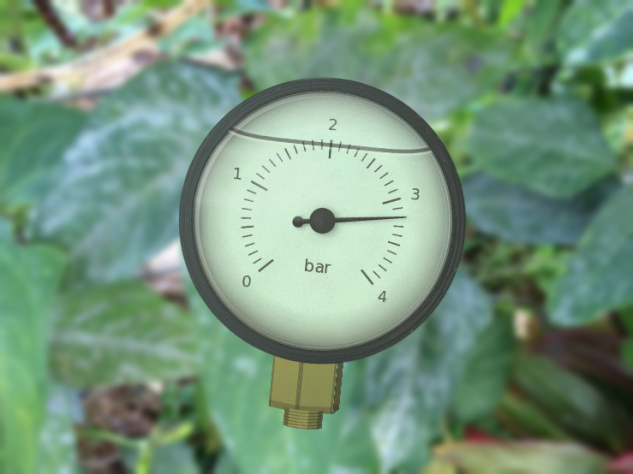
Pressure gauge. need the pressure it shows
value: 3.2 bar
